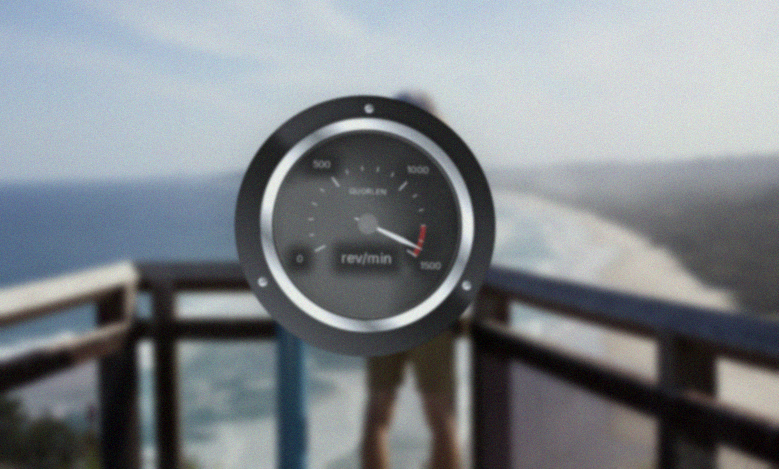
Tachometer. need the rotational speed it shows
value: 1450 rpm
